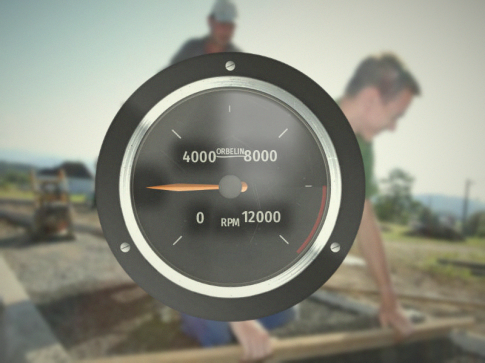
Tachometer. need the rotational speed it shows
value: 2000 rpm
